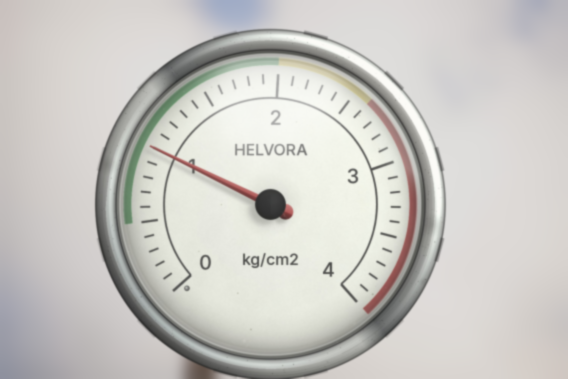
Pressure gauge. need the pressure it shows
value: 1 kg/cm²
